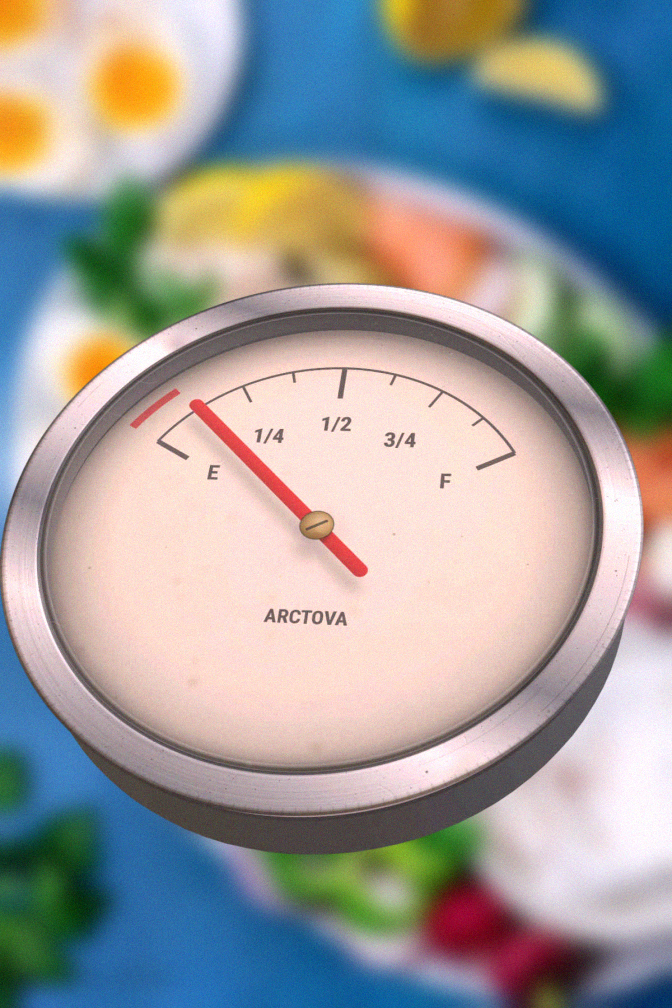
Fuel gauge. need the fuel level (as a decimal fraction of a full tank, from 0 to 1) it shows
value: 0.125
